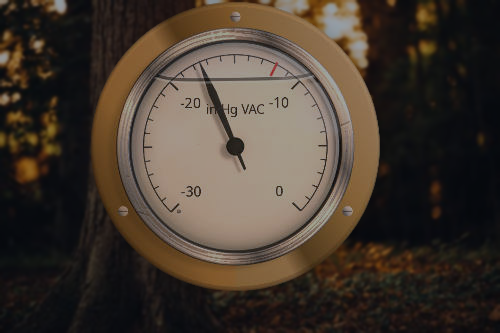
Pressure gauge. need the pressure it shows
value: -17.5 inHg
